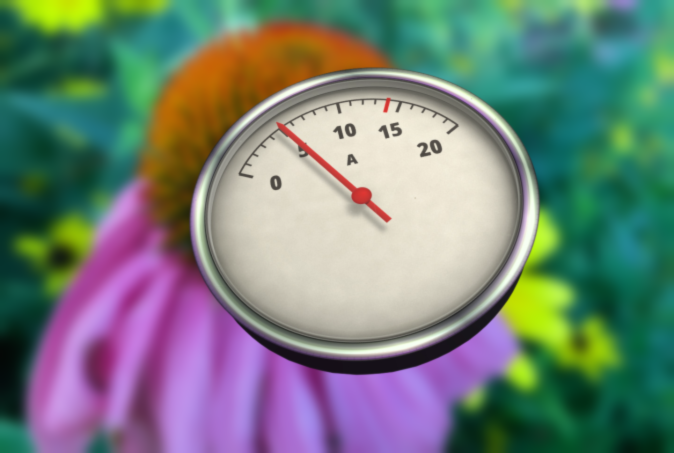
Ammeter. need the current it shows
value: 5 A
